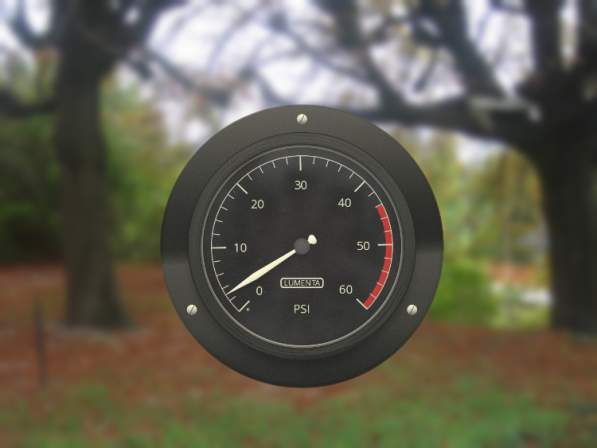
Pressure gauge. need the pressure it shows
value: 3 psi
